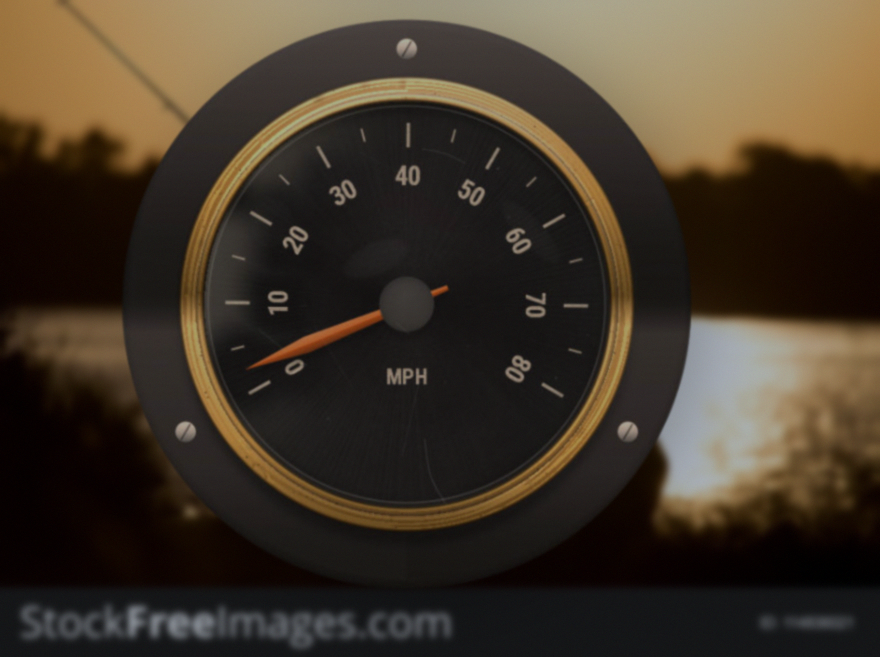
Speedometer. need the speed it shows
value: 2.5 mph
